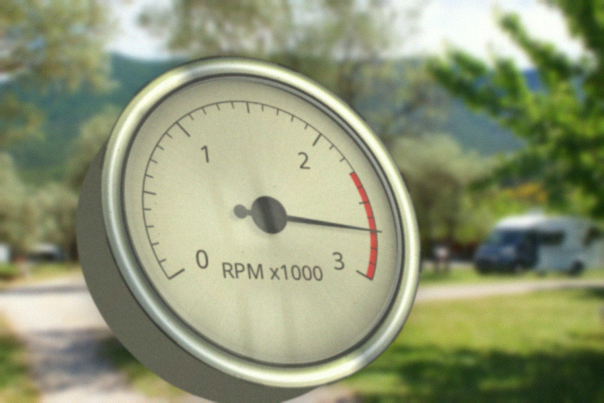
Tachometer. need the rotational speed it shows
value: 2700 rpm
